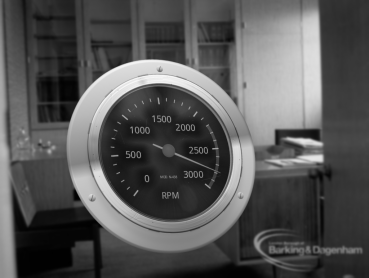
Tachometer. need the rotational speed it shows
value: 2800 rpm
